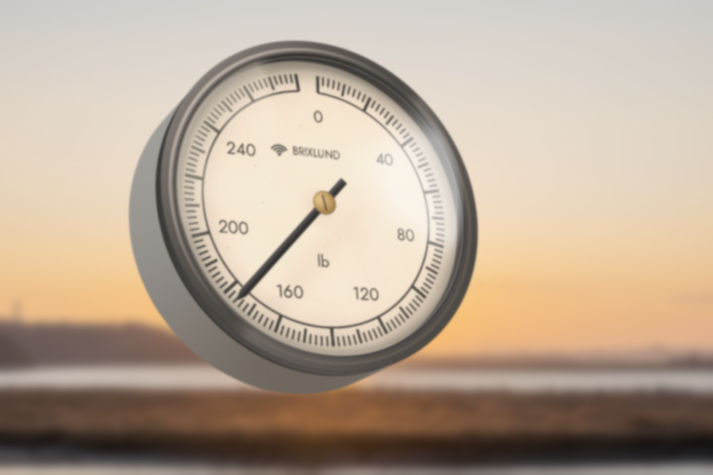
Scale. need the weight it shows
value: 176 lb
